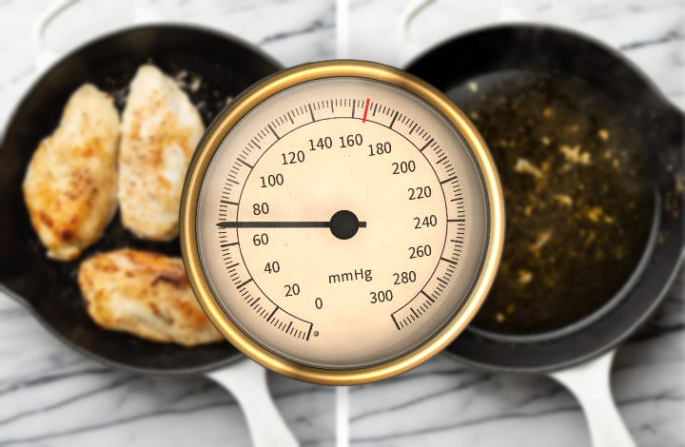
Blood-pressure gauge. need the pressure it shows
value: 70 mmHg
